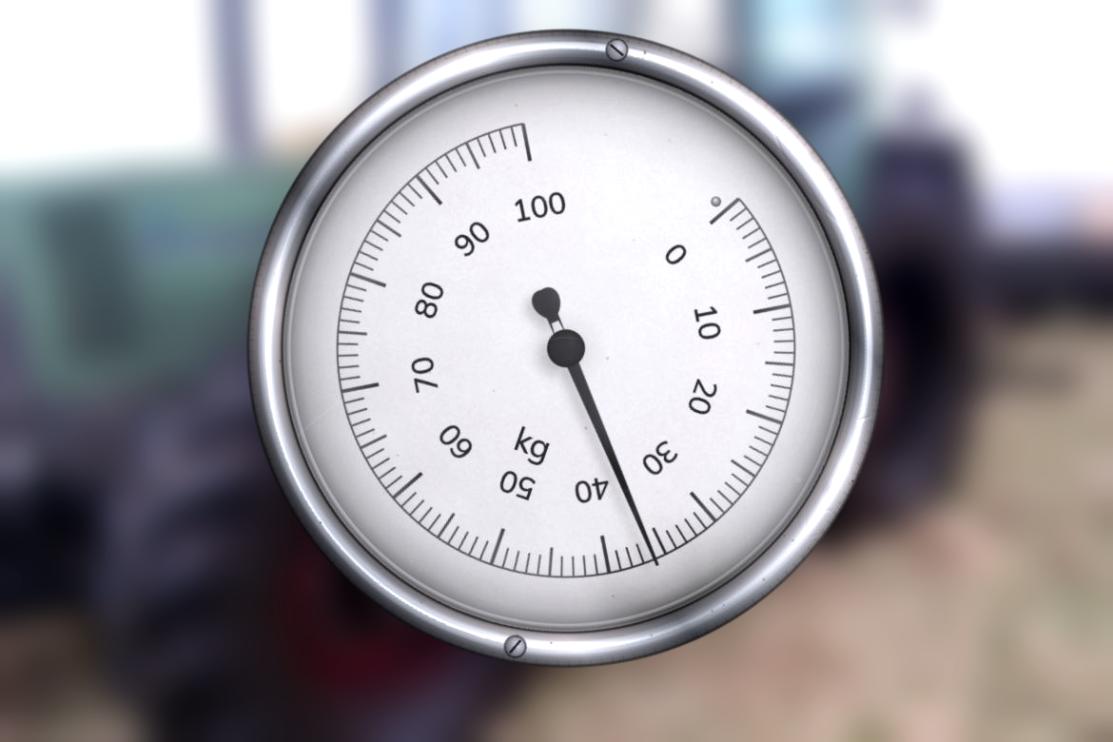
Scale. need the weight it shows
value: 36 kg
